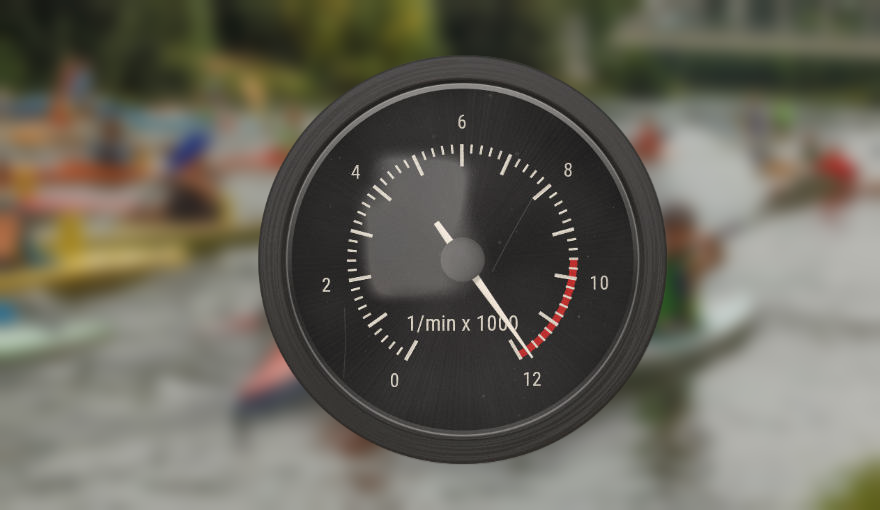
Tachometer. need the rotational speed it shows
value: 11800 rpm
